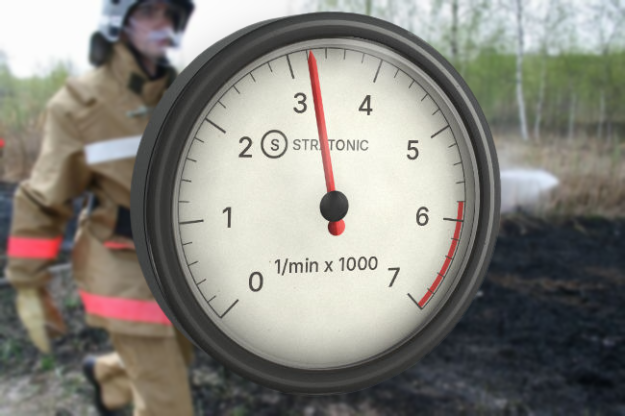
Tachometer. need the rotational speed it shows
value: 3200 rpm
